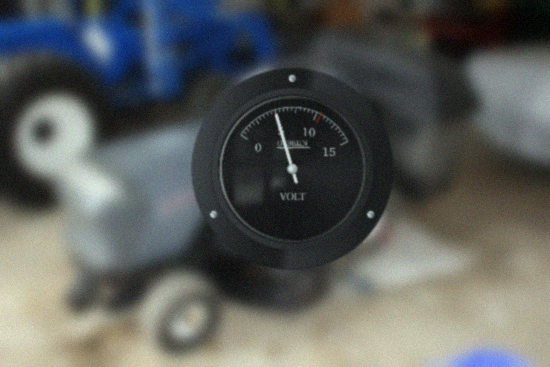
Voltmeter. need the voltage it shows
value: 5 V
